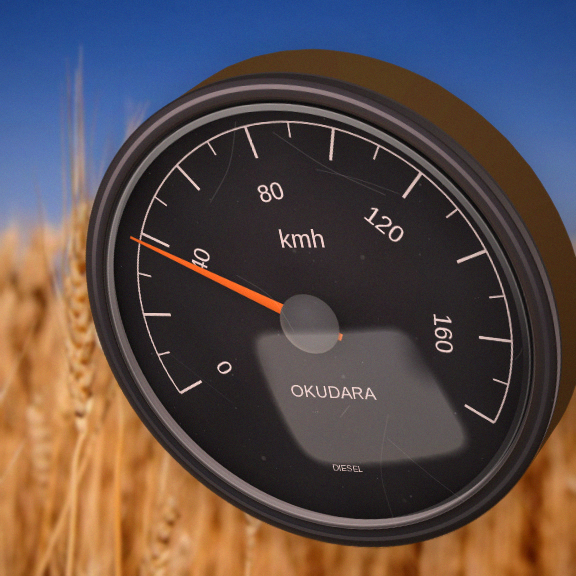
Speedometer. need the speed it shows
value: 40 km/h
